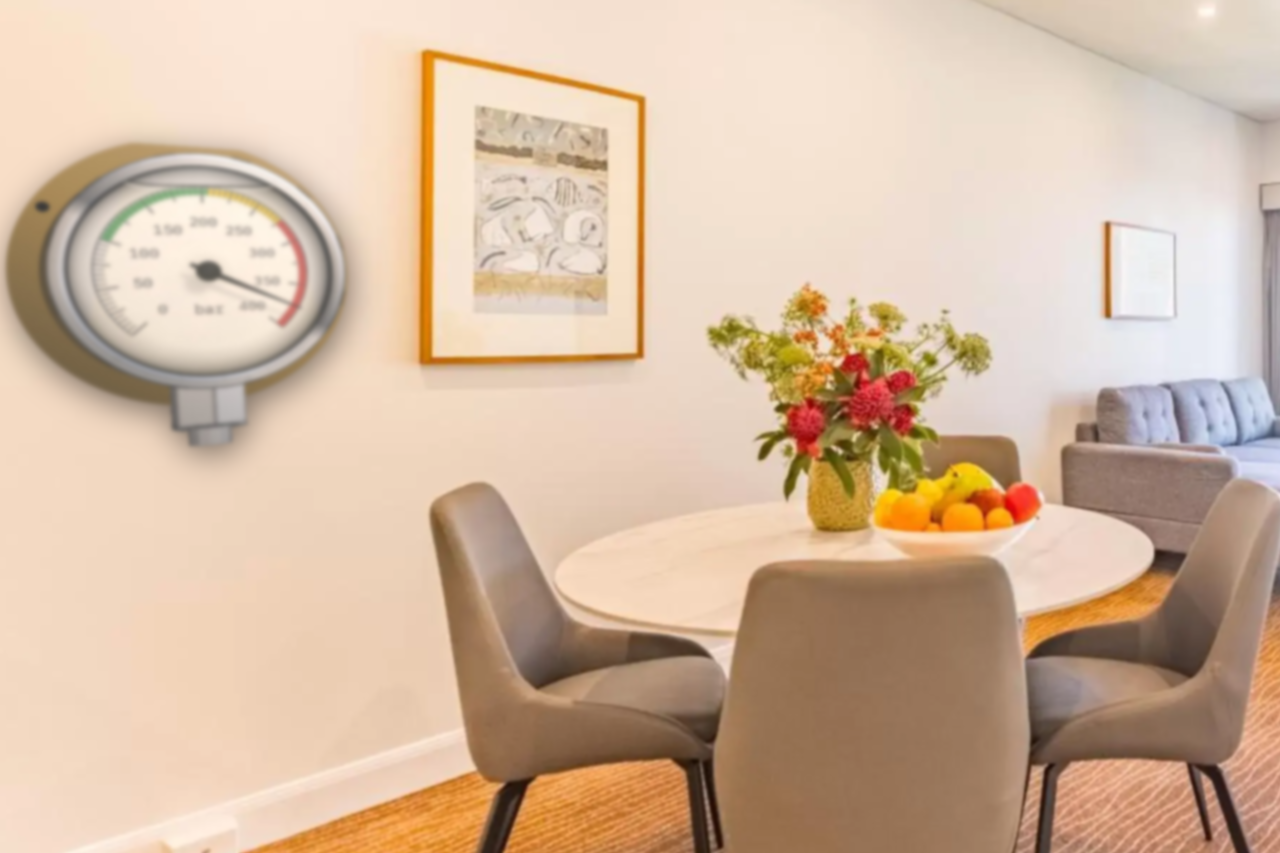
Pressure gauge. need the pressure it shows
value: 375 bar
